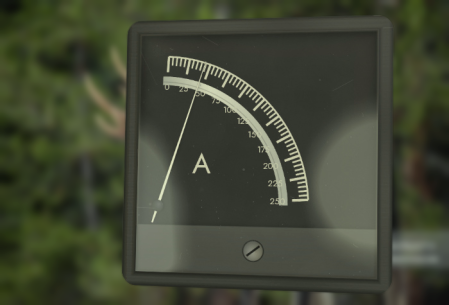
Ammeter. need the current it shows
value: 45 A
